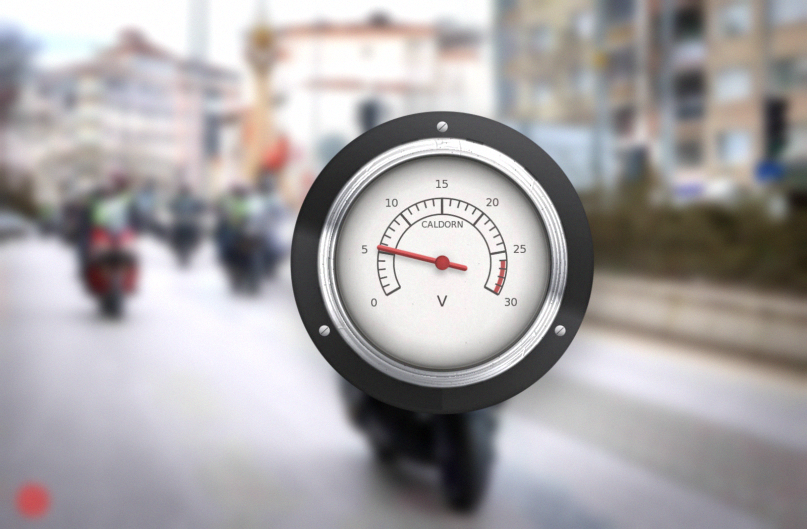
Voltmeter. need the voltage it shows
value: 5.5 V
